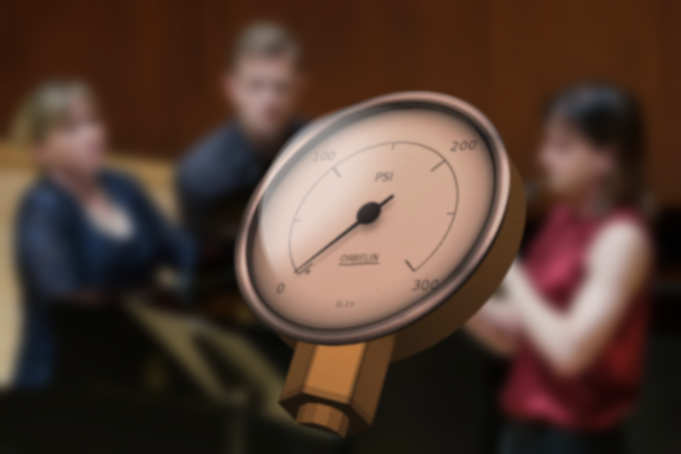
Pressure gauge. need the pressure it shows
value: 0 psi
